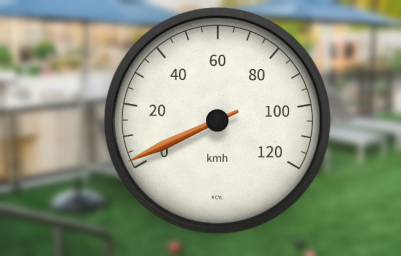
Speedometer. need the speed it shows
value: 2.5 km/h
